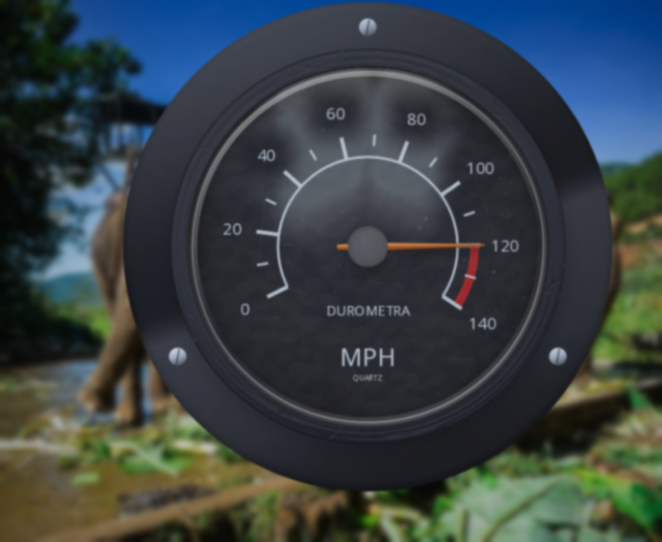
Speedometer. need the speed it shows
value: 120 mph
